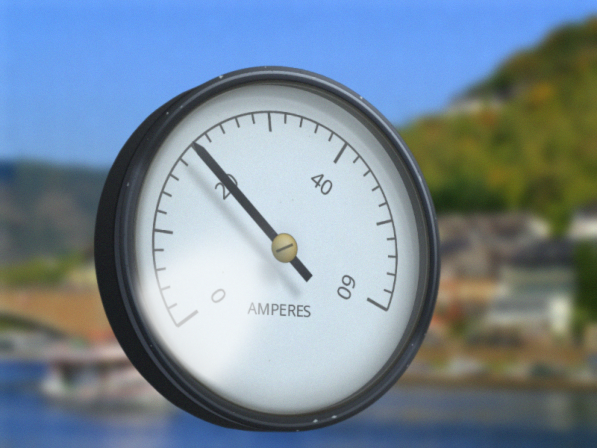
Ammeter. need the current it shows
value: 20 A
